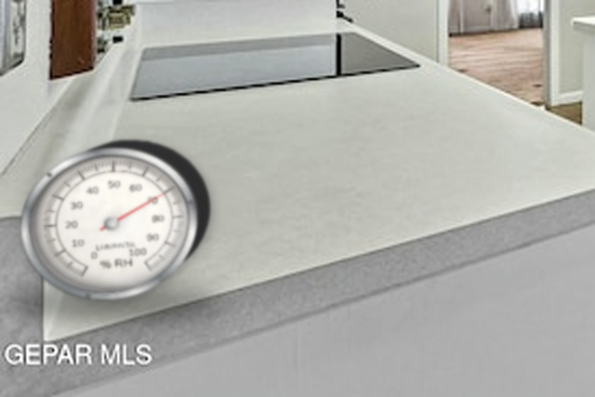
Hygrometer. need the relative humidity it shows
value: 70 %
